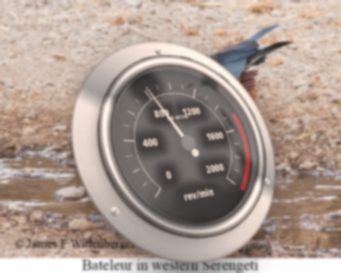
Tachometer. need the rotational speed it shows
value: 800 rpm
